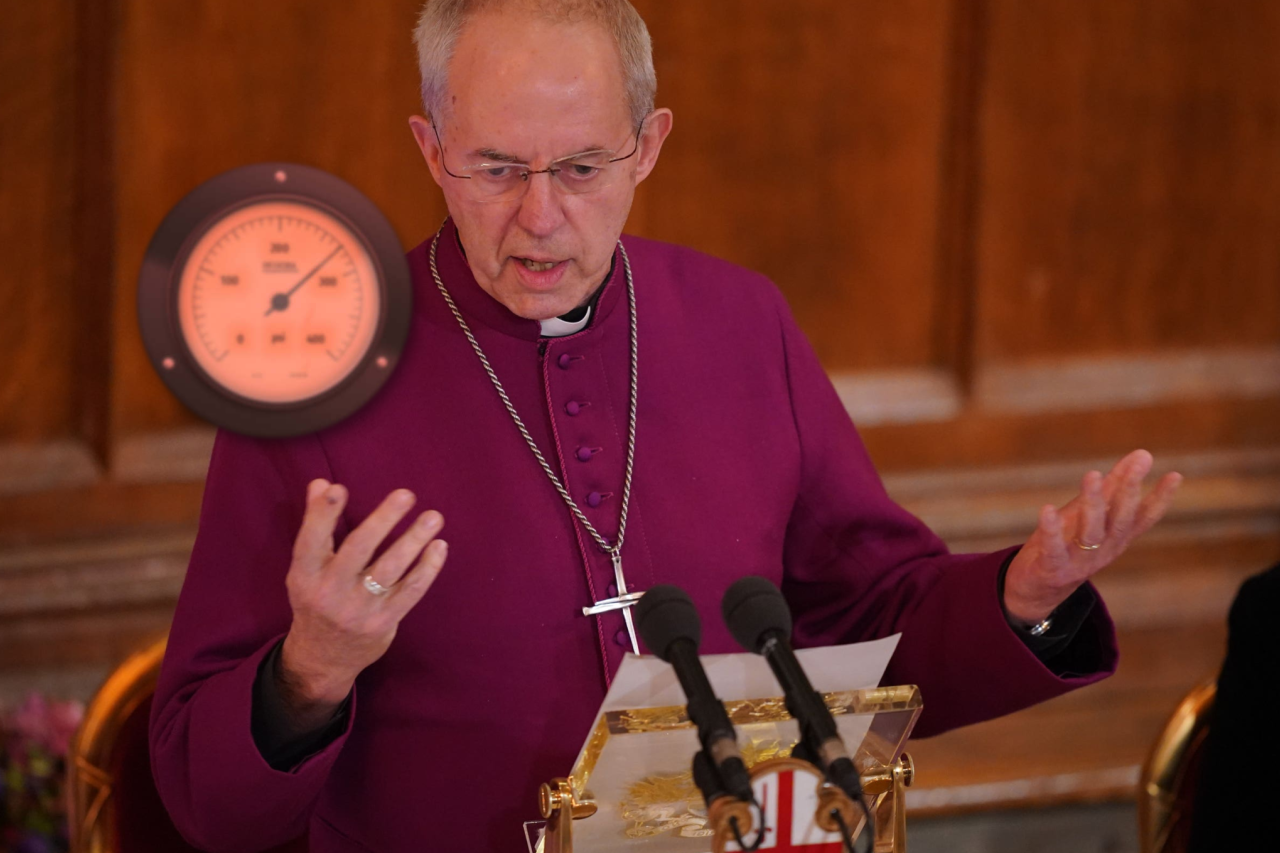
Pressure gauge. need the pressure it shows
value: 270 psi
